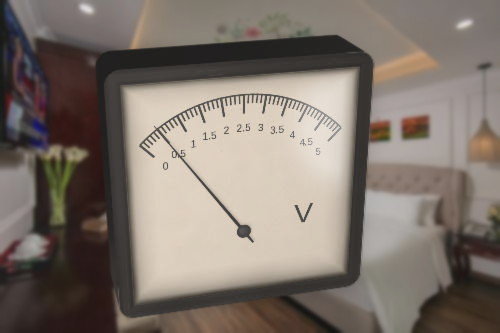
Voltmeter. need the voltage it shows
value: 0.5 V
